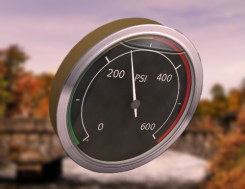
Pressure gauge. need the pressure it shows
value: 250 psi
